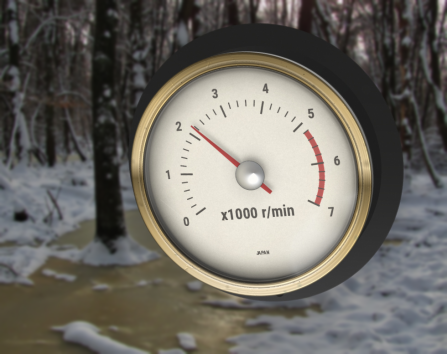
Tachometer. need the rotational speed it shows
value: 2200 rpm
